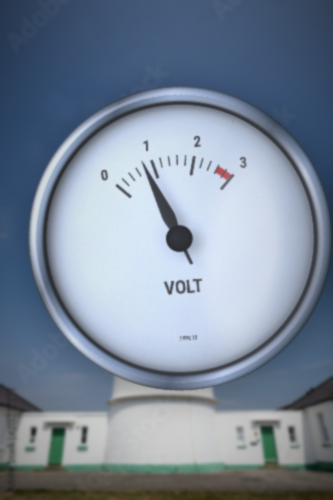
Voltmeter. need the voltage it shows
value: 0.8 V
